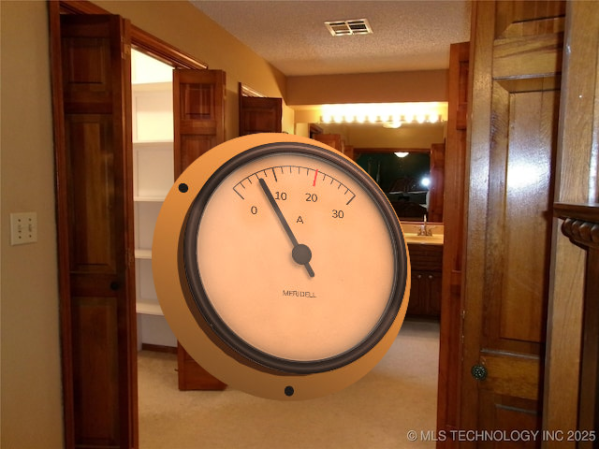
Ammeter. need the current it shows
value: 6 A
